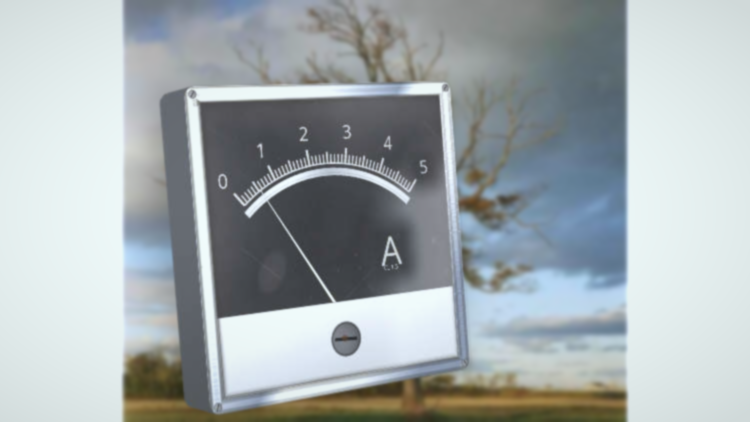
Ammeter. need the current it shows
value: 0.5 A
